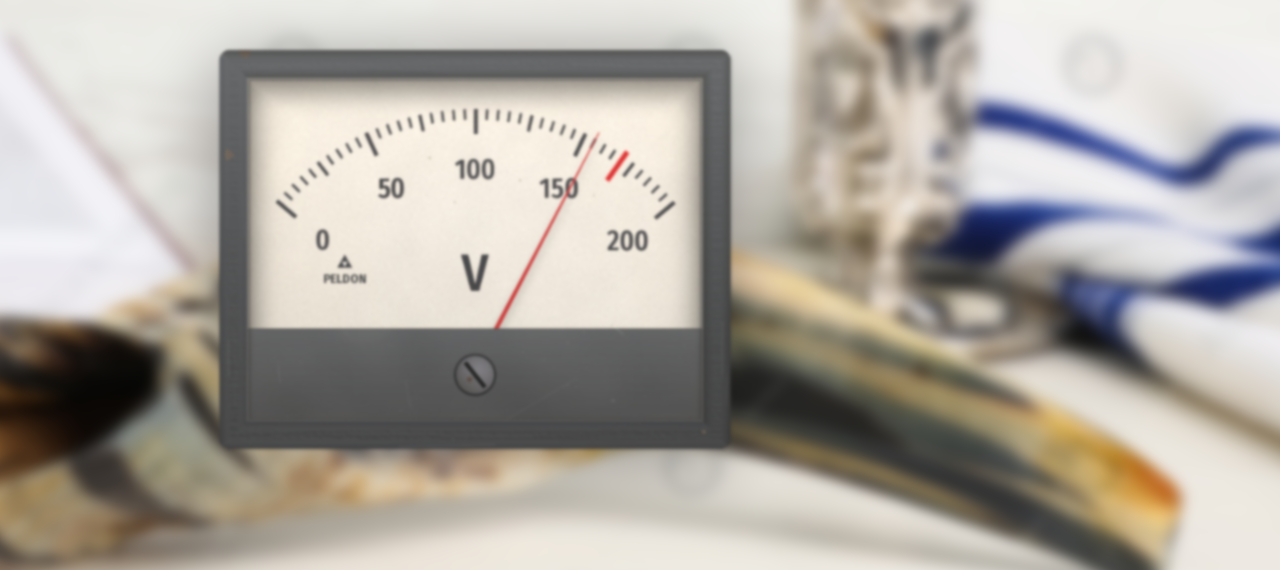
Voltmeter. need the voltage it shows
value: 155 V
